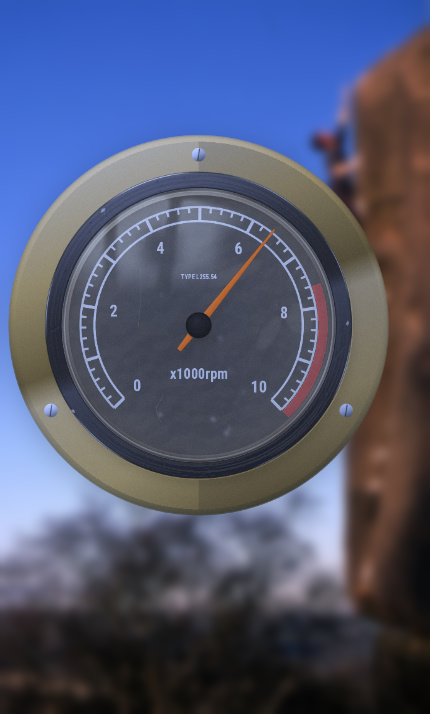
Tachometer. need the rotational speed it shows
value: 6400 rpm
